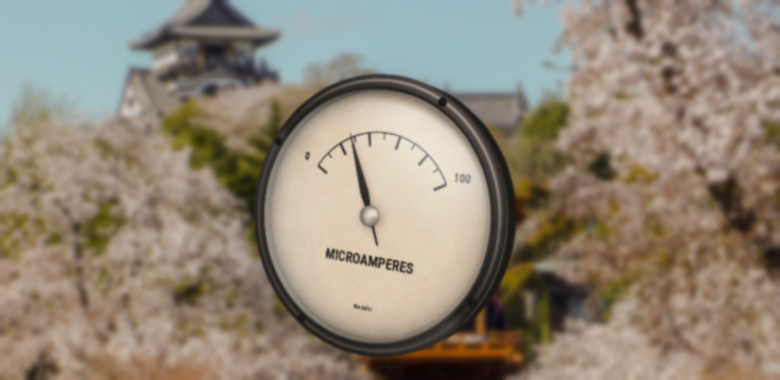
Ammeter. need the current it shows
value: 30 µA
